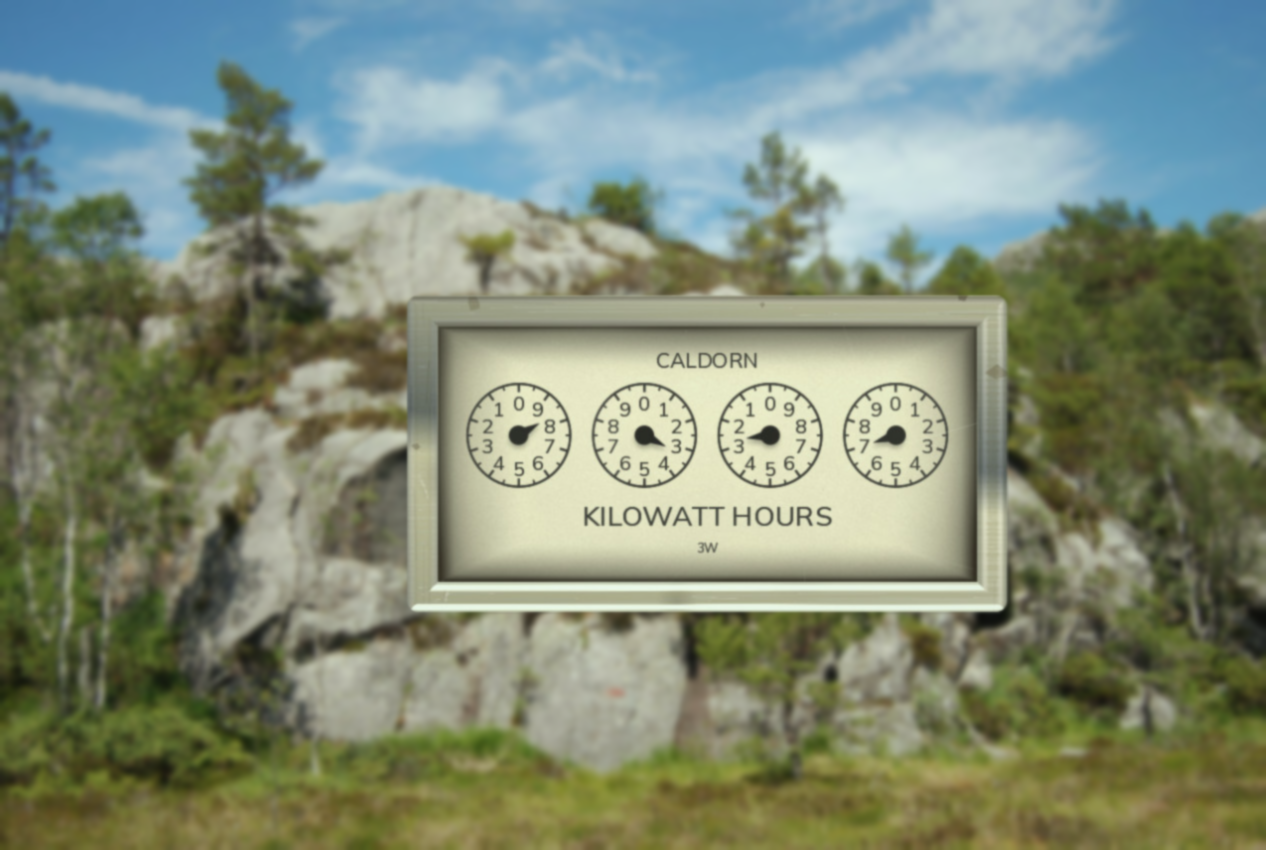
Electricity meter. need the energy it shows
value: 8327 kWh
